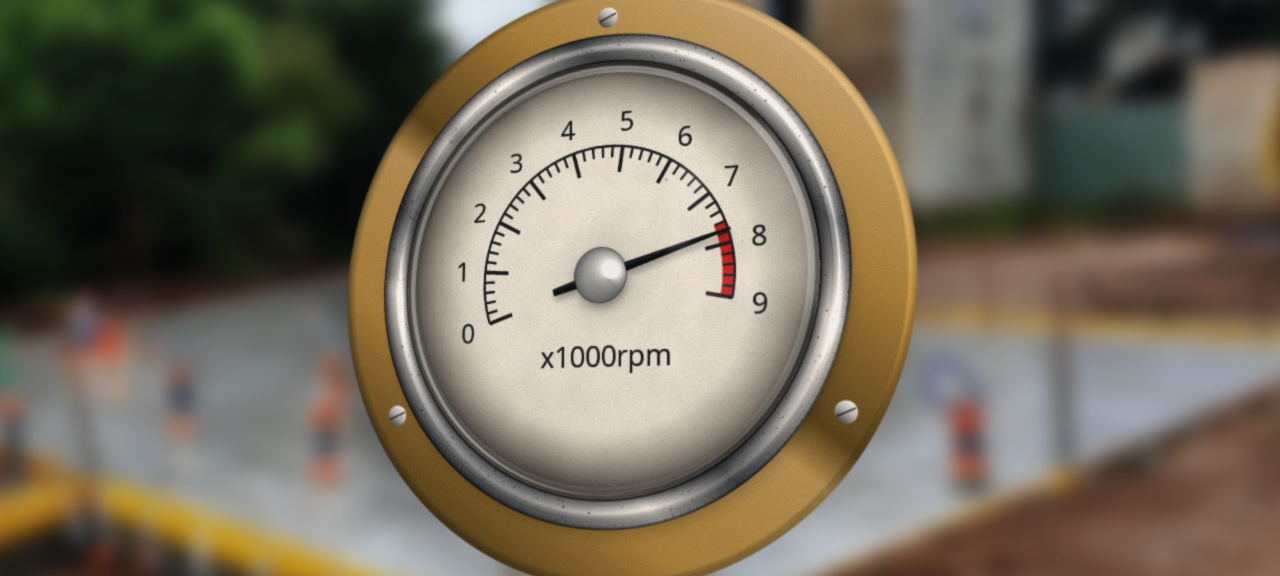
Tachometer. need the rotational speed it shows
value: 7800 rpm
